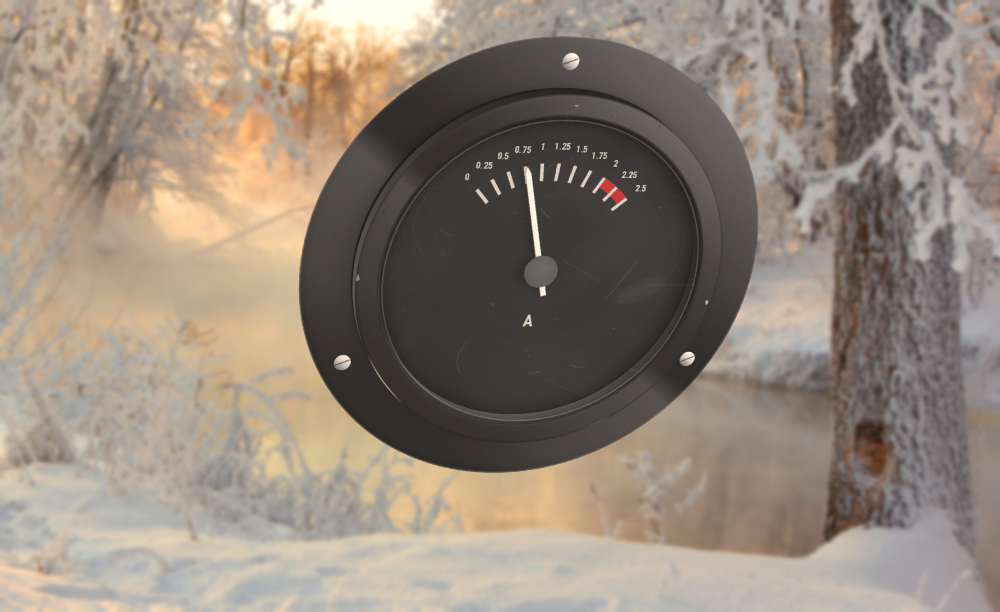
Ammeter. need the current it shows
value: 0.75 A
